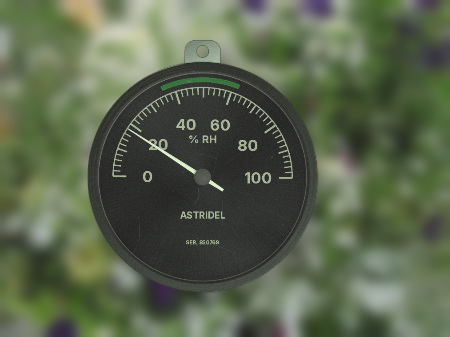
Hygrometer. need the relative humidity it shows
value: 18 %
